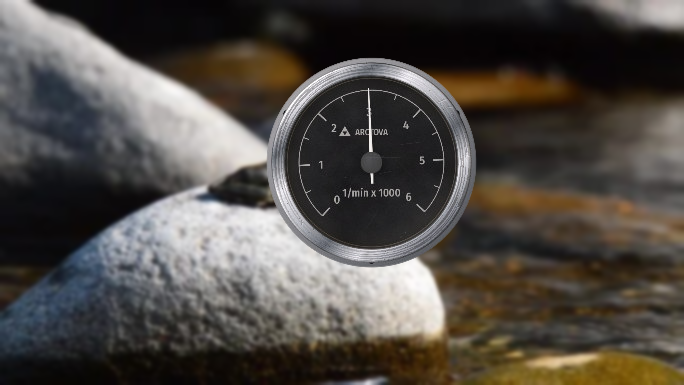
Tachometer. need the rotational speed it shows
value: 3000 rpm
